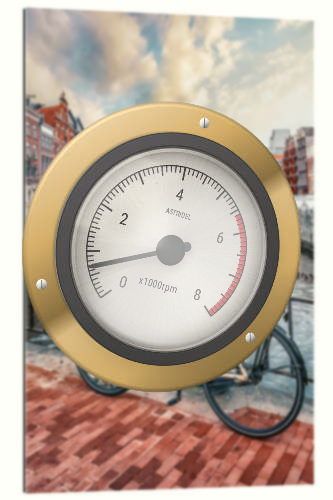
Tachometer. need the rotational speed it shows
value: 700 rpm
